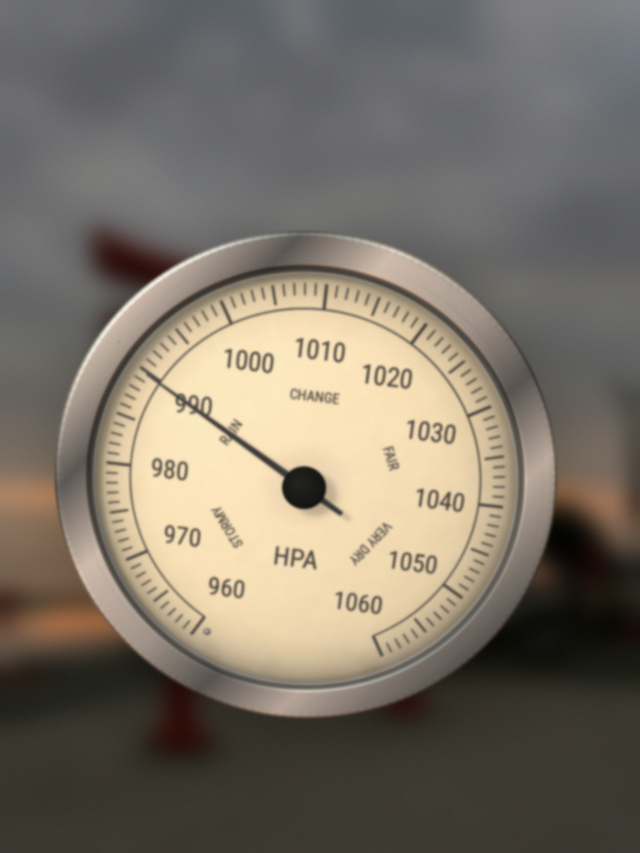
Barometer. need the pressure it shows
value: 990 hPa
